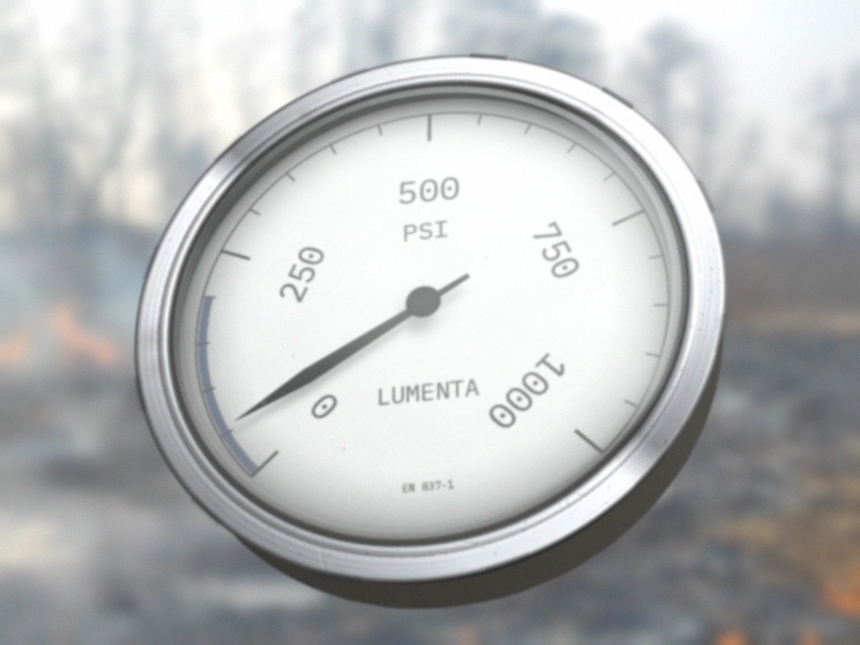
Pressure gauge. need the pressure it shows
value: 50 psi
